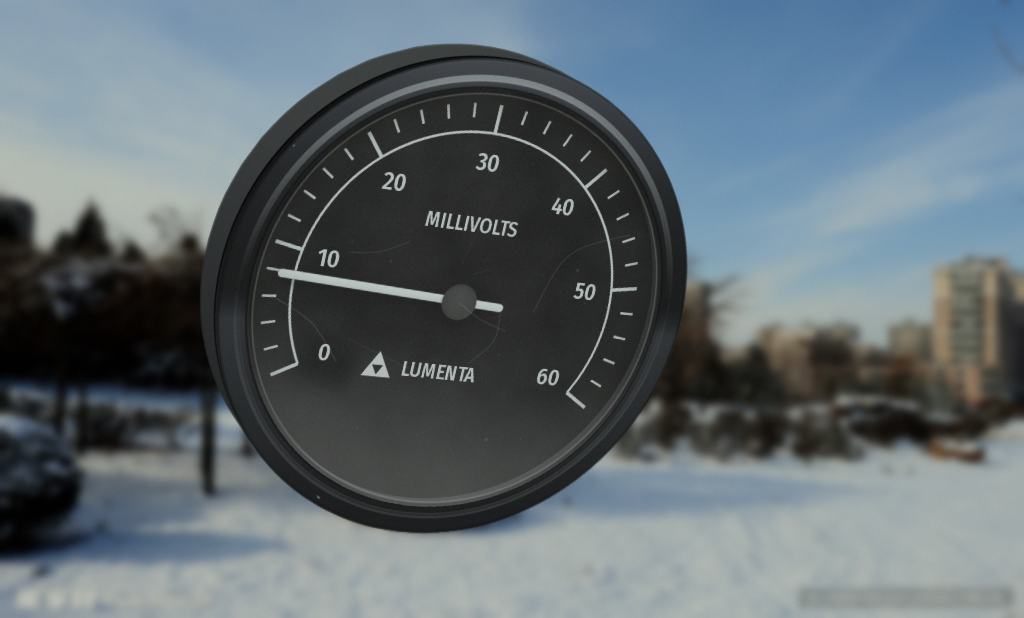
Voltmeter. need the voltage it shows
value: 8 mV
